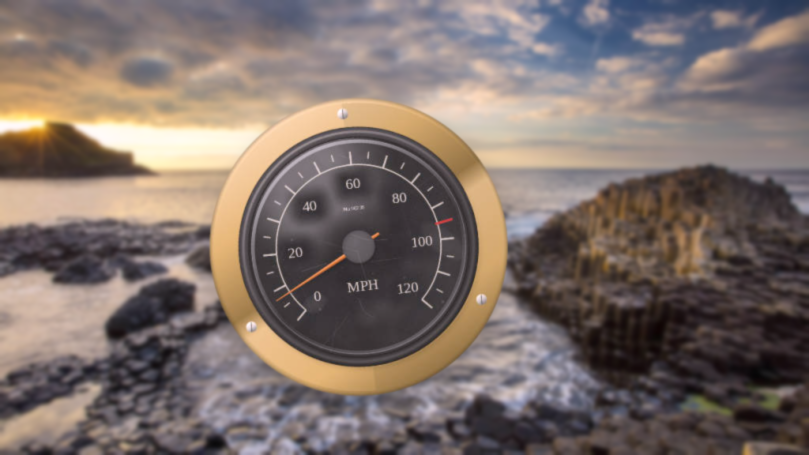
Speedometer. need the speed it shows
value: 7.5 mph
